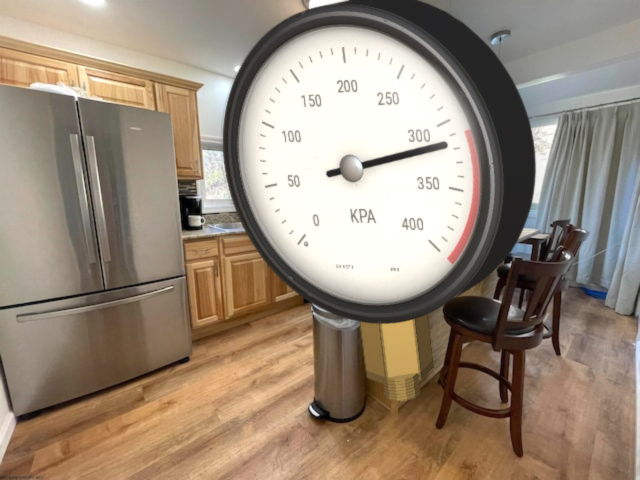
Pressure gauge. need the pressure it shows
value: 315 kPa
